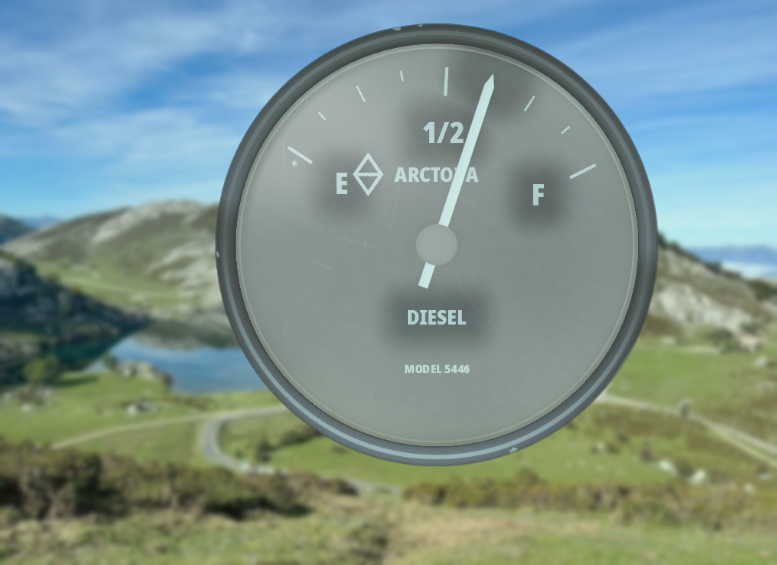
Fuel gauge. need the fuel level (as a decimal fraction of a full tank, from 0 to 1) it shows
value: 0.625
